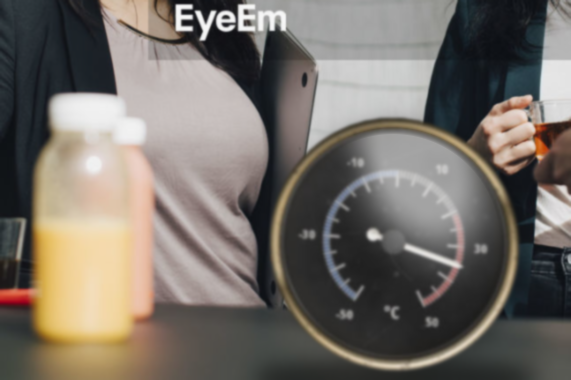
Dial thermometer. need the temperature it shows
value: 35 °C
